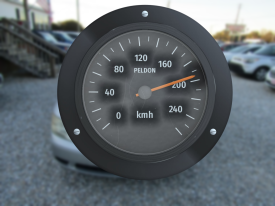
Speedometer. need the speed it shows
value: 195 km/h
